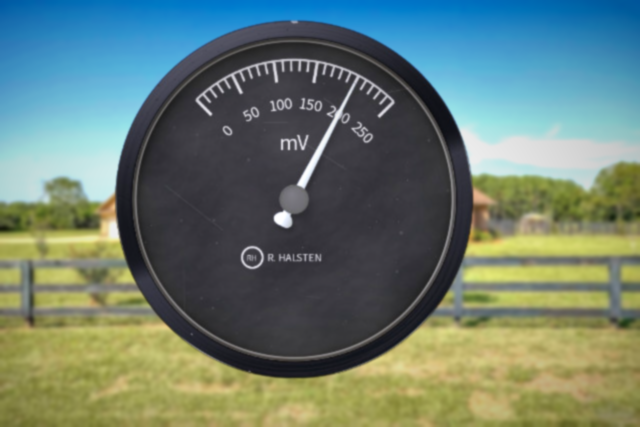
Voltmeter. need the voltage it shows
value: 200 mV
